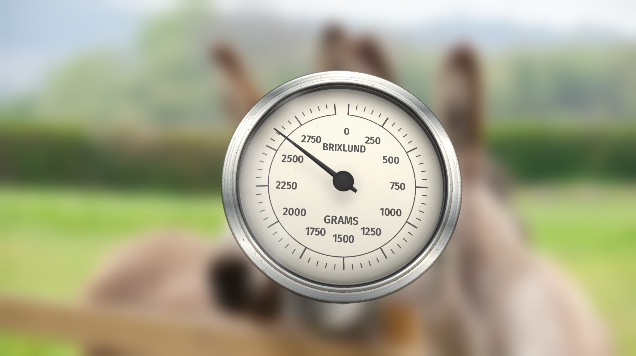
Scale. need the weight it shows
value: 2600 g
